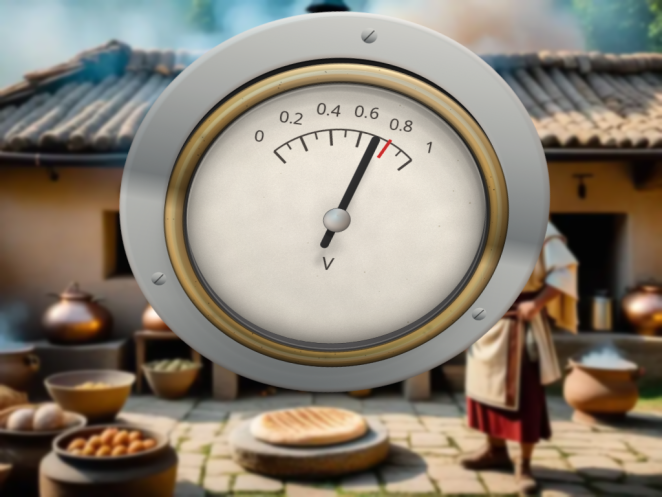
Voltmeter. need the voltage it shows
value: 0.7 V
